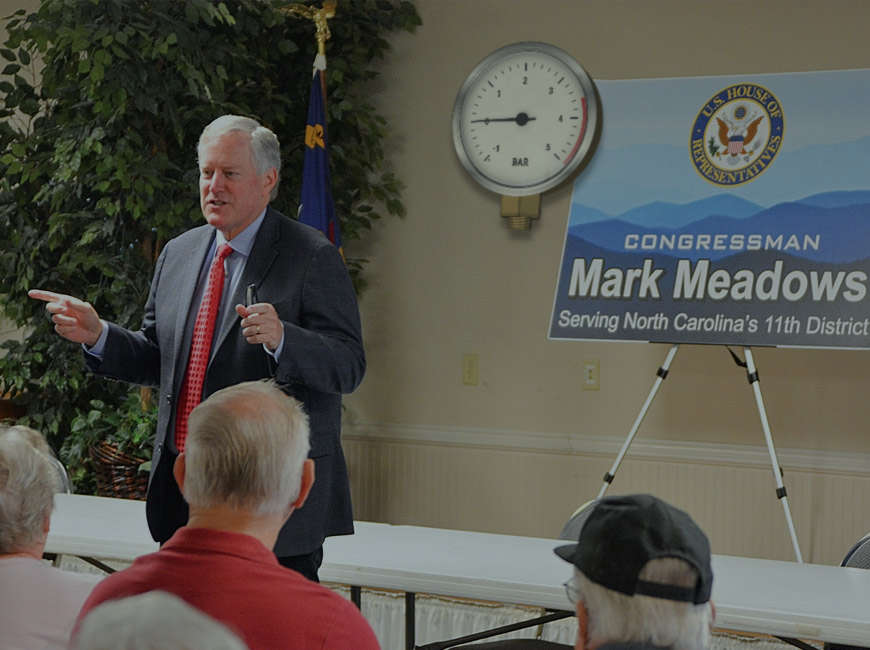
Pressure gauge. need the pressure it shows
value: 0 bar
